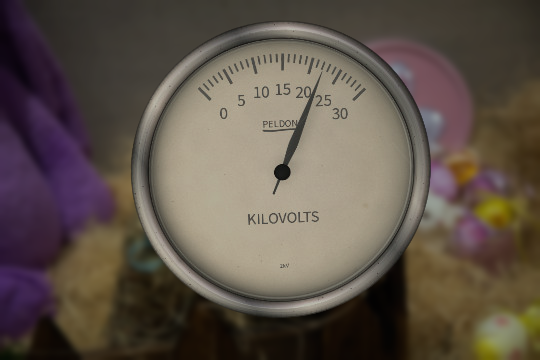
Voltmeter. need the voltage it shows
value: 22 kV
